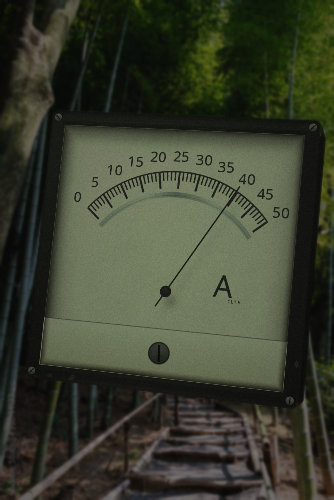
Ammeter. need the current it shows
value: 40 A
